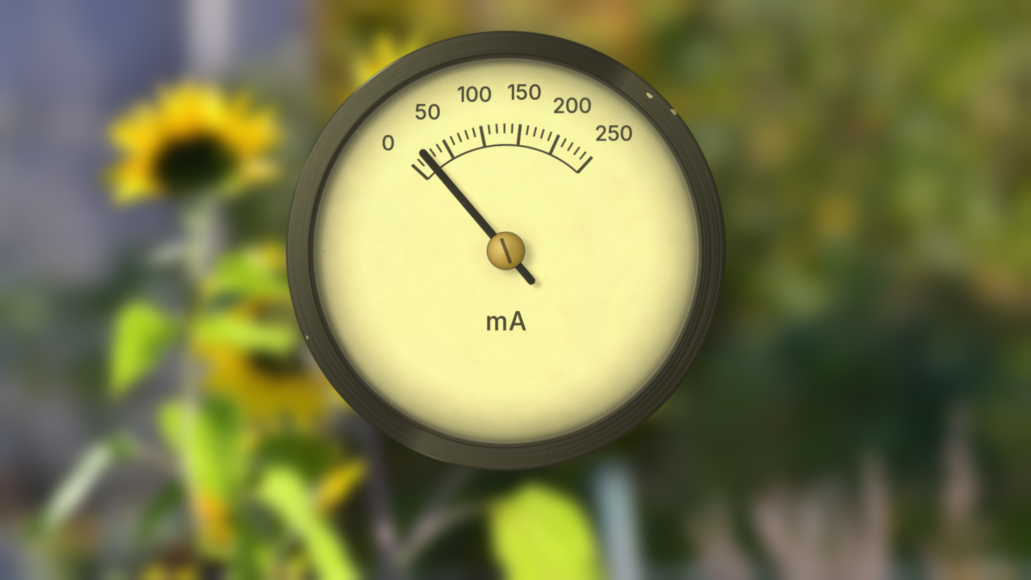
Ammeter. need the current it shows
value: 20 mA
